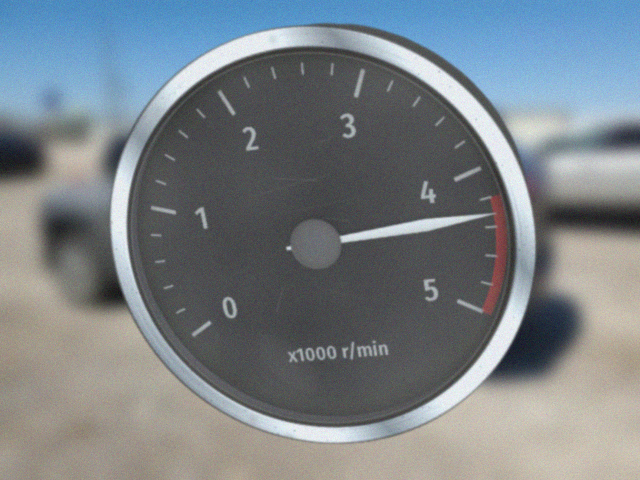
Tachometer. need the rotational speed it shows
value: 4300 rpm
